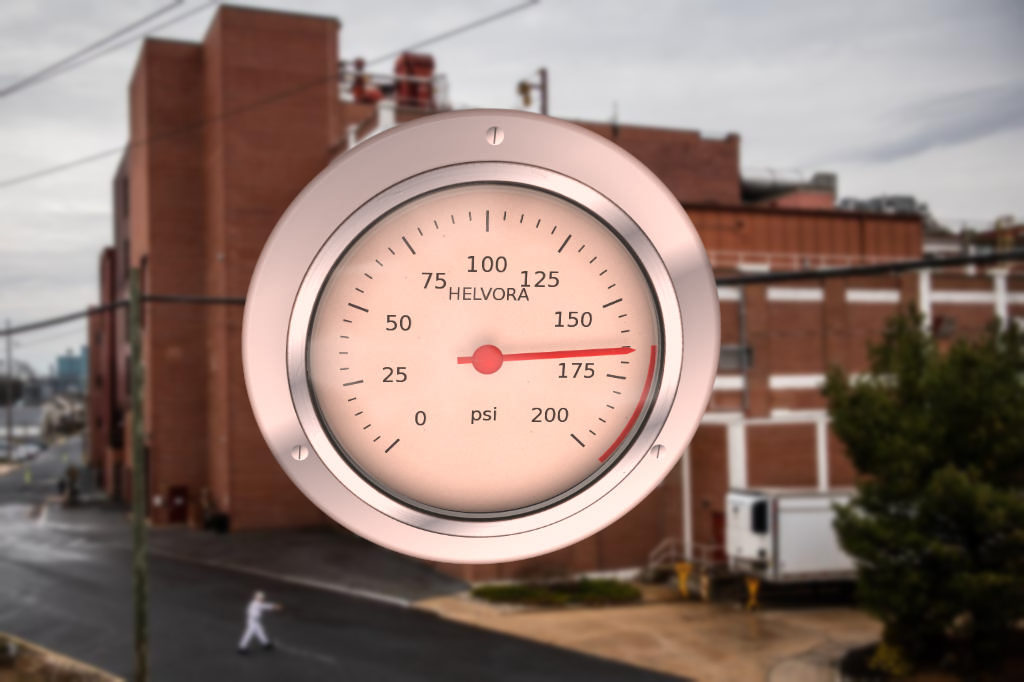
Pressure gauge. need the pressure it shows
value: 165 psi
